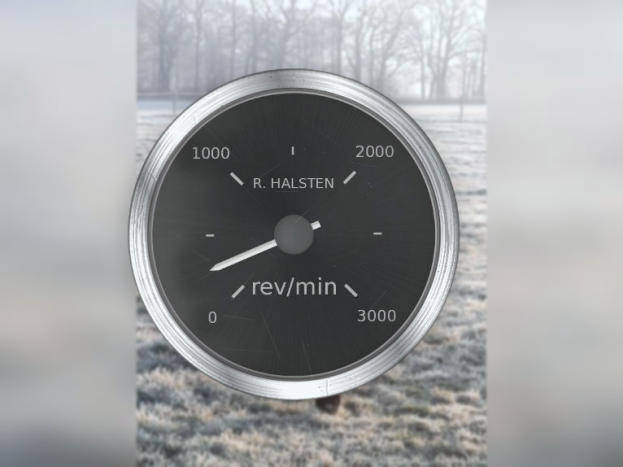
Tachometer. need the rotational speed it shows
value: 250 rpm
